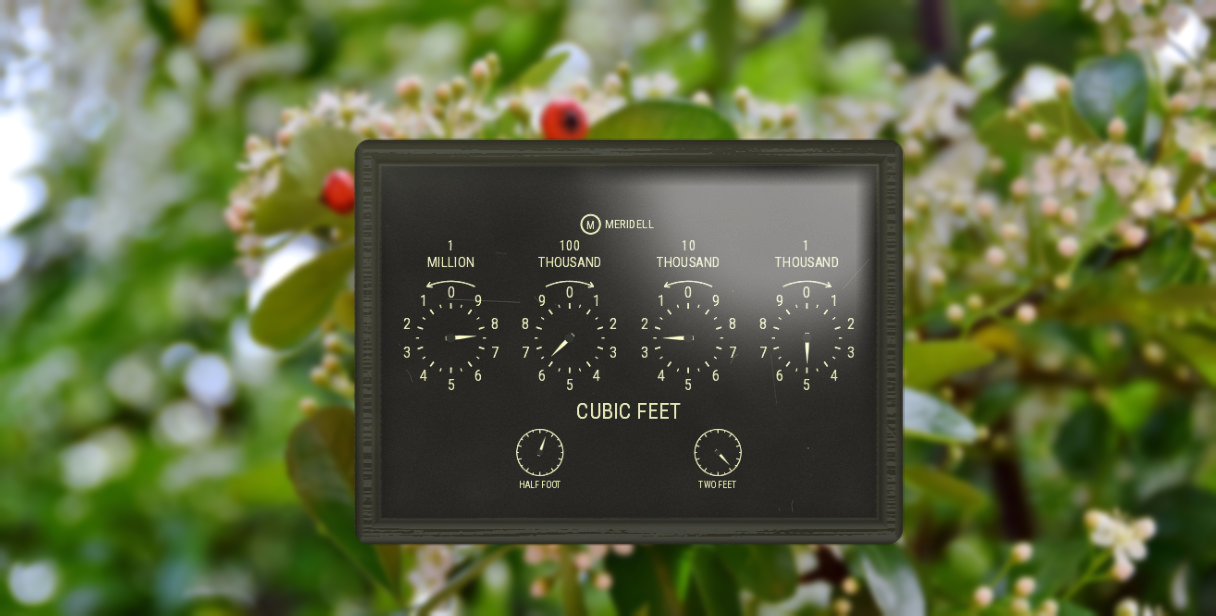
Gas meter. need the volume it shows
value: 762500 ft³
